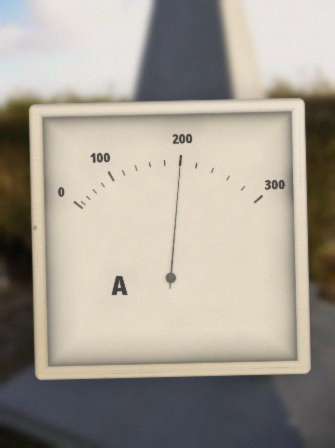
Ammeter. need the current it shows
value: 200 A
